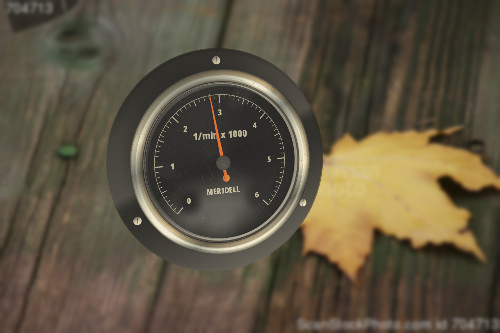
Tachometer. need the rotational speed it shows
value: 2800 rpm
